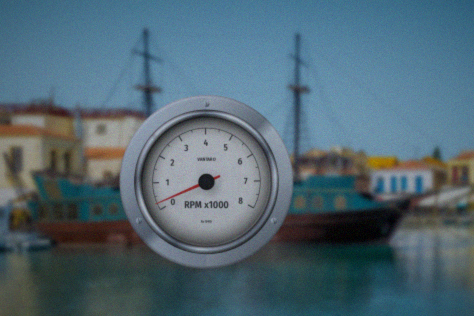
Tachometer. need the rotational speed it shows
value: 250 rpm
